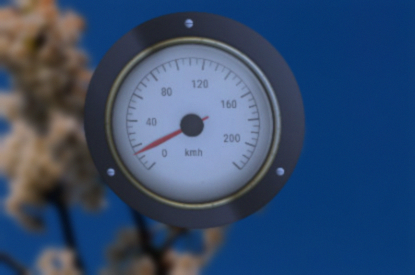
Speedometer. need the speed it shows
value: 15 km/h
